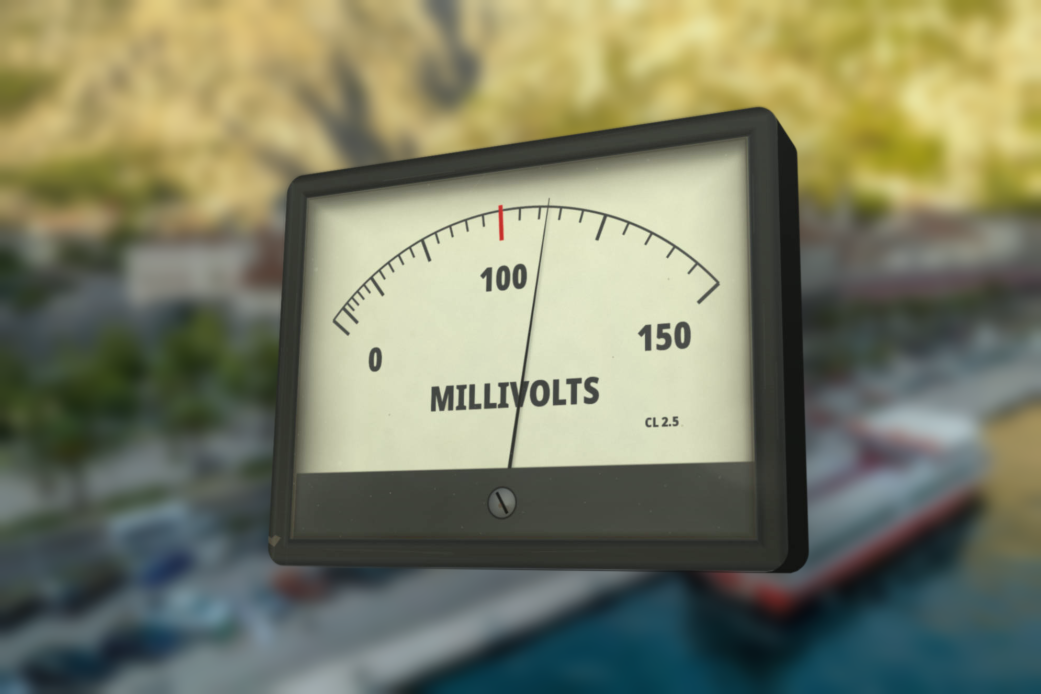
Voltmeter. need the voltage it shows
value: 112.5 mV
